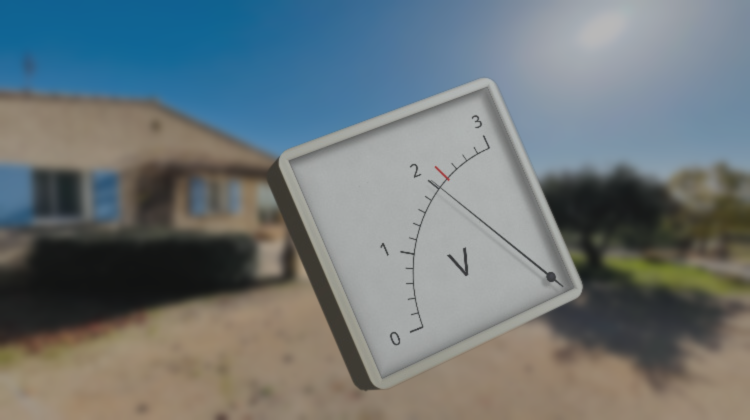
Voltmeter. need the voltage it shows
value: 2 V
